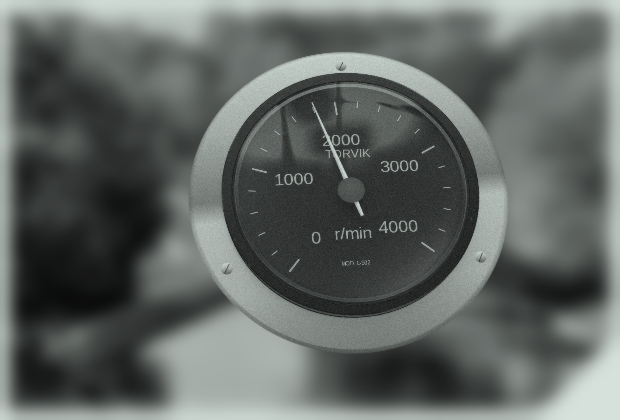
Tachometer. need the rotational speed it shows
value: 1800 rpm
